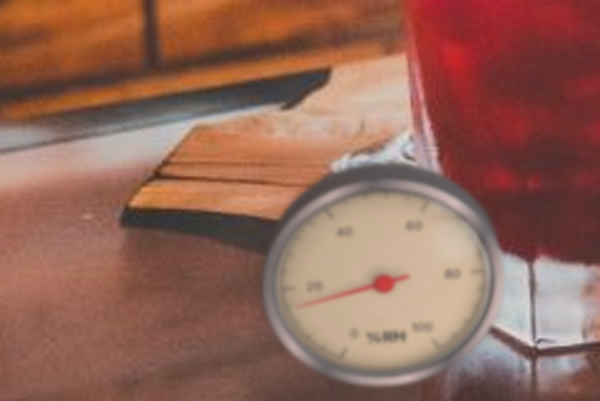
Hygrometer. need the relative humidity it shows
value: 16 %
